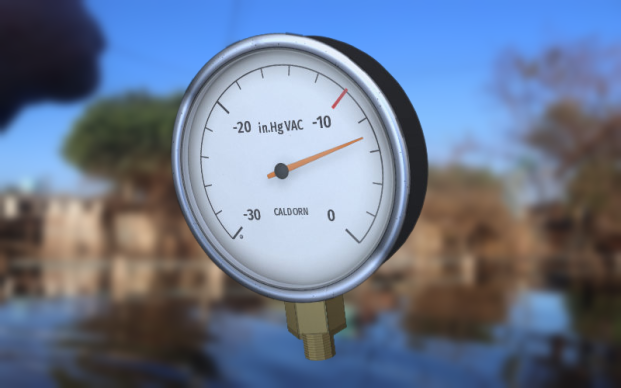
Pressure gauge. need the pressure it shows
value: -7 inHg
